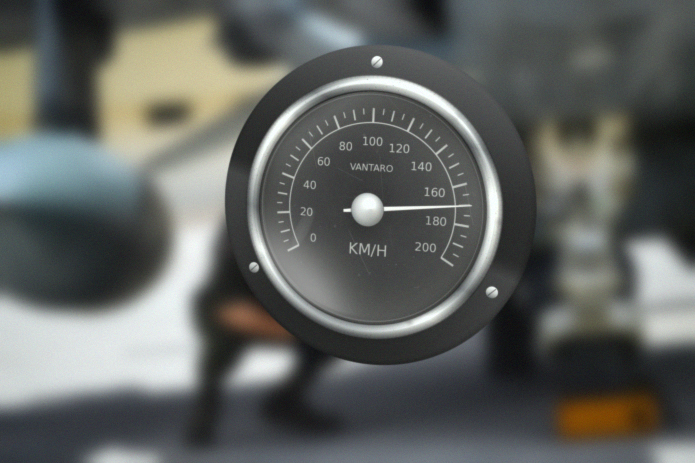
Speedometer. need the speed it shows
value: 170 km/h
